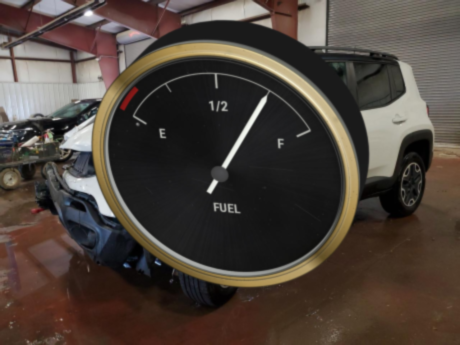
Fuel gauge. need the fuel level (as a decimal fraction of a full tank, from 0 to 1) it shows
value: 0.75
